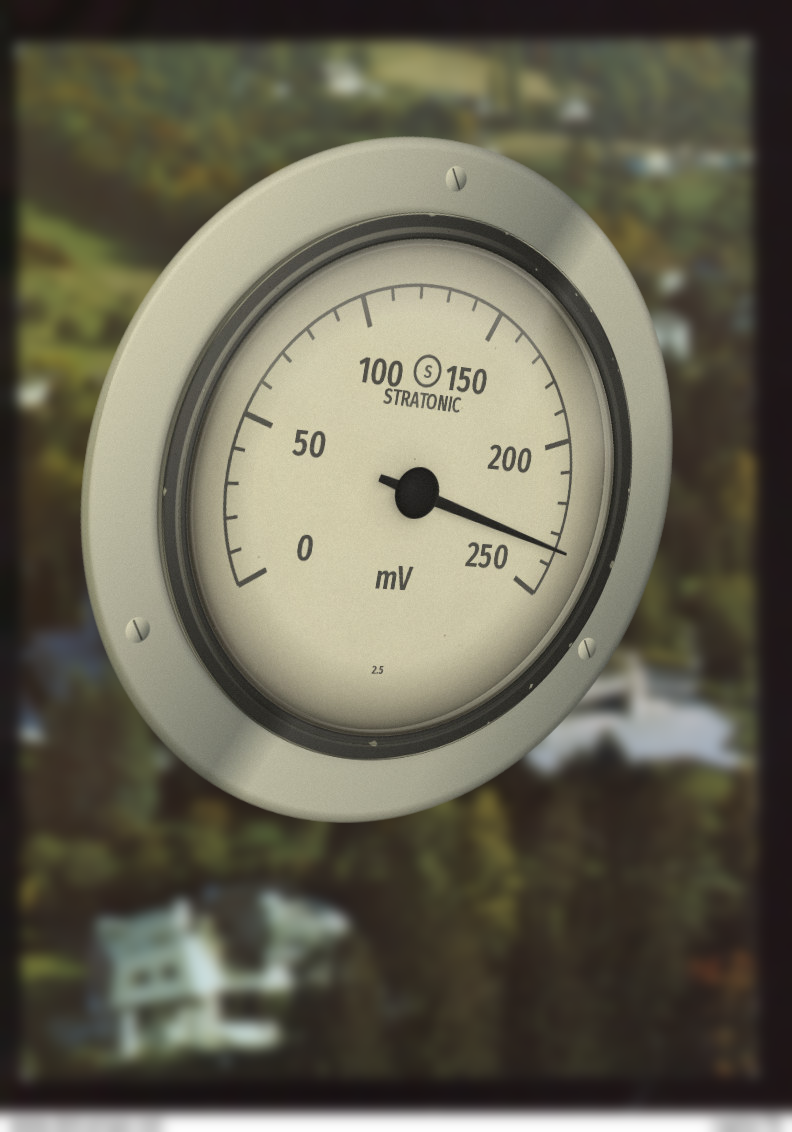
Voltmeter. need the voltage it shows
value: 235 mV
